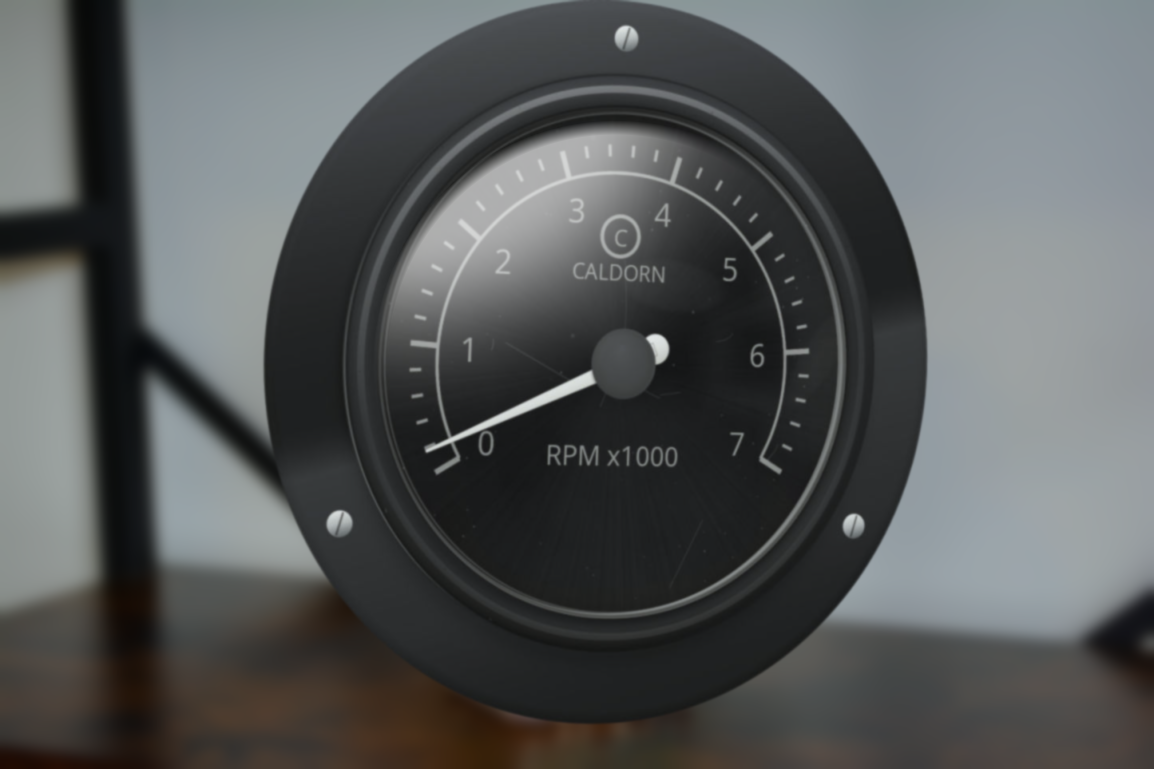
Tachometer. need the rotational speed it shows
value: 200 rpm
